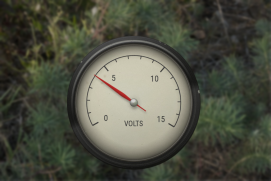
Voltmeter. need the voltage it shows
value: 4 V
